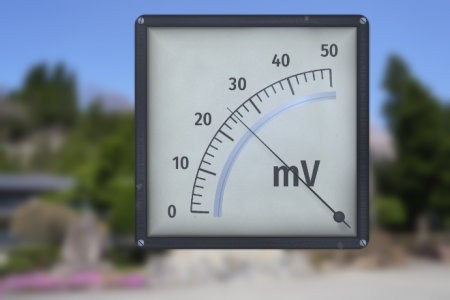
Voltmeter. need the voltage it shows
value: 25 mV
